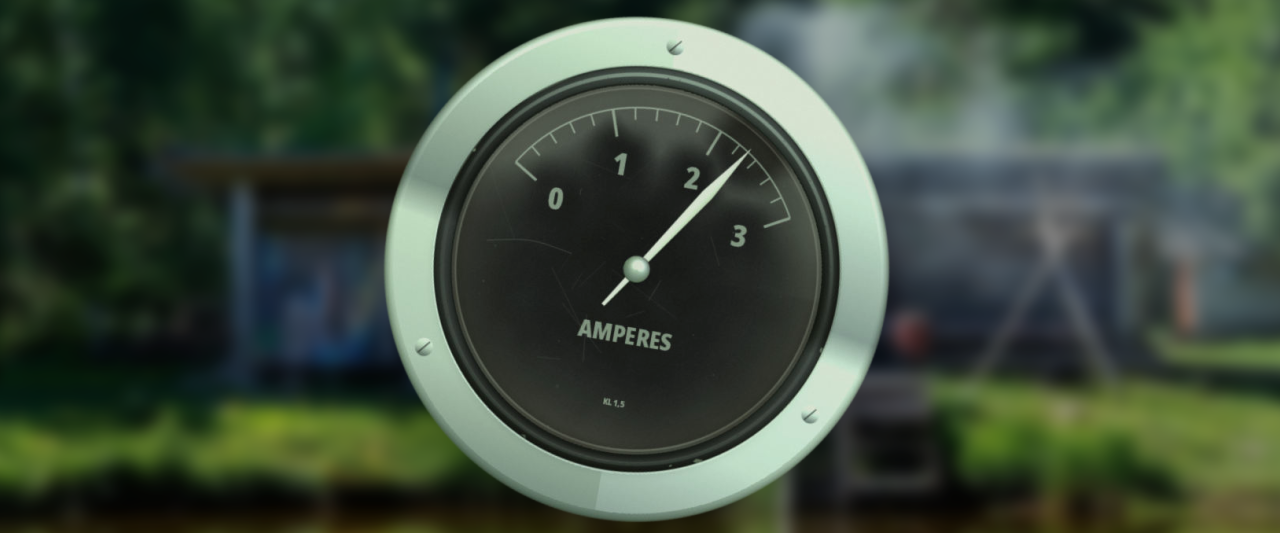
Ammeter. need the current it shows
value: 2.3 A
